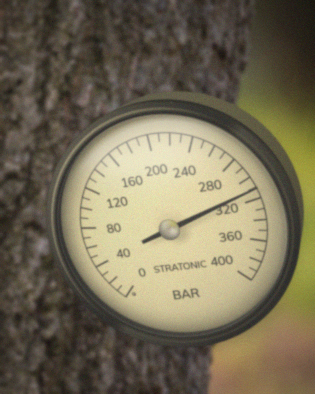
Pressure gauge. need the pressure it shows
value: 310 bar
